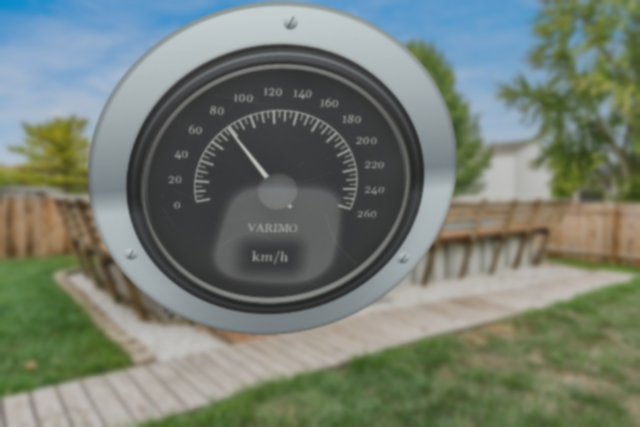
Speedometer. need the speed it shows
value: 80 km/h
